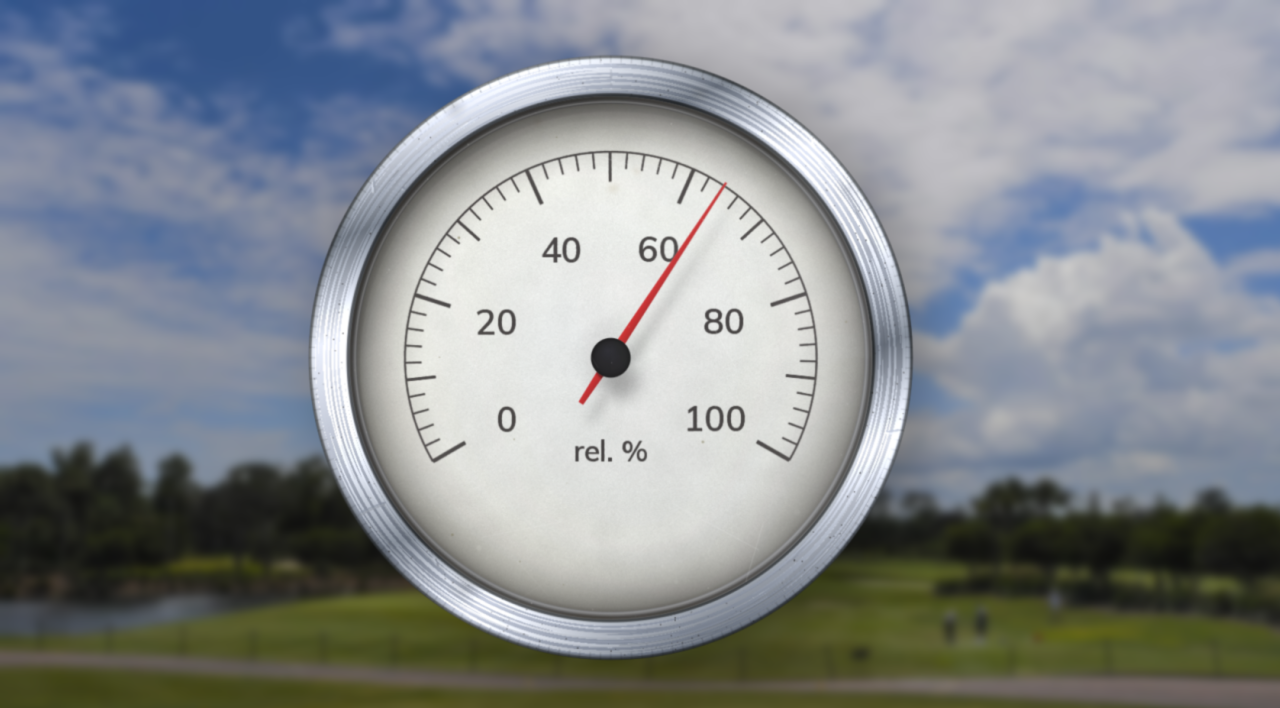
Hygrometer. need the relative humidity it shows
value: 64 %
